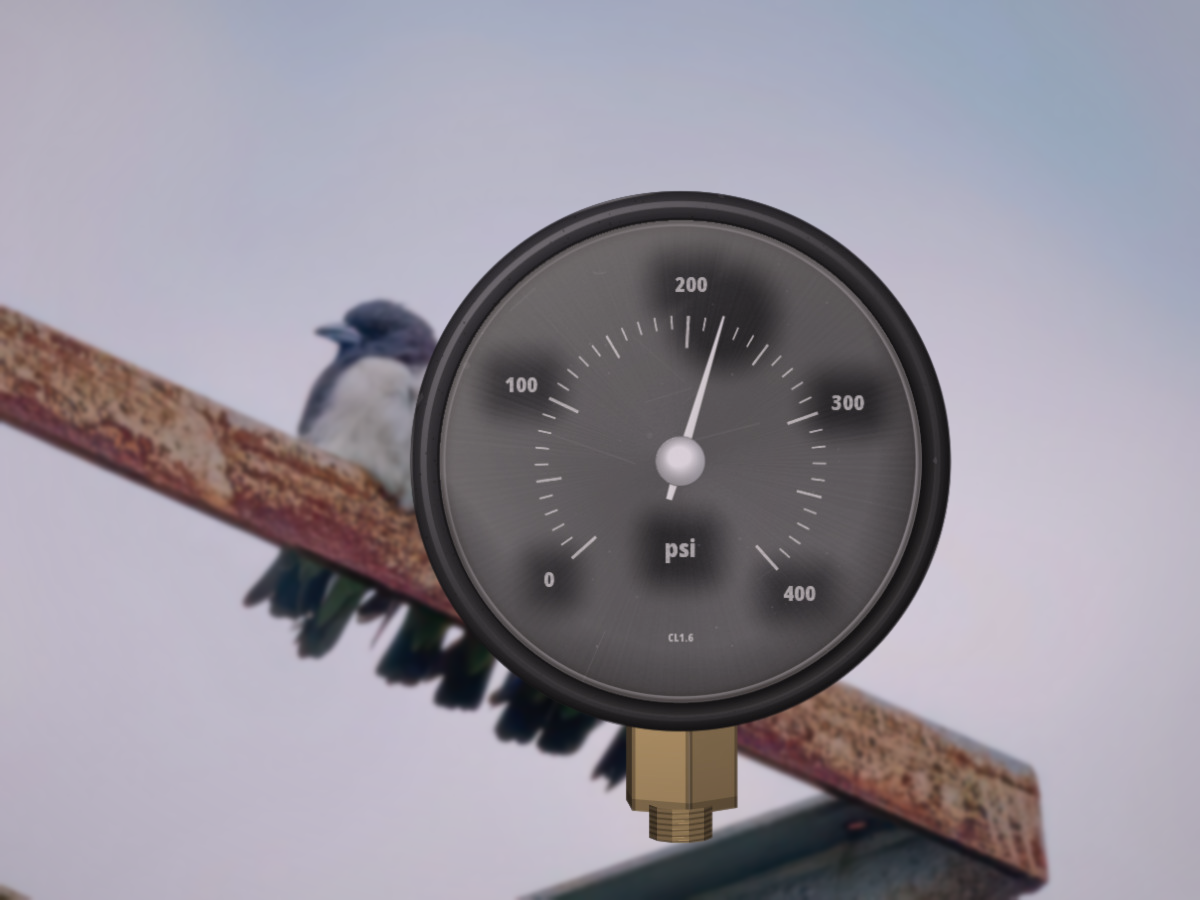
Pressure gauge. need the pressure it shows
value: 220 psi
